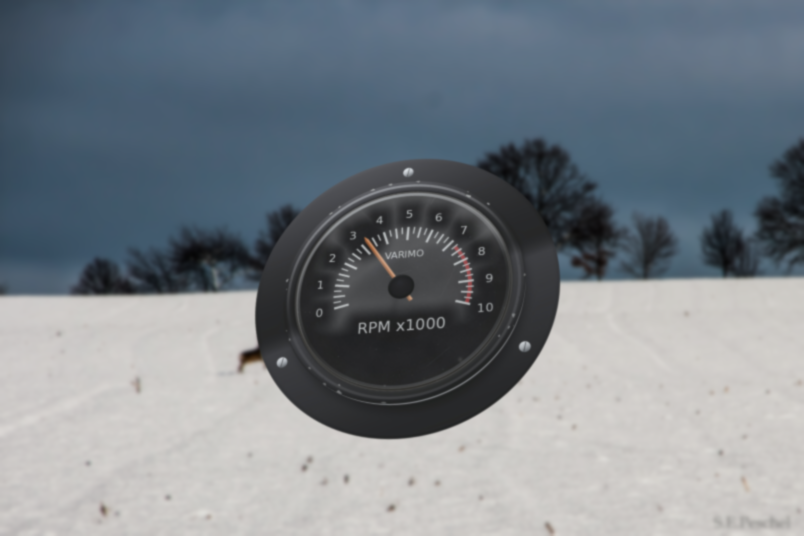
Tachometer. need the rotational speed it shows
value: 3250 rpm
